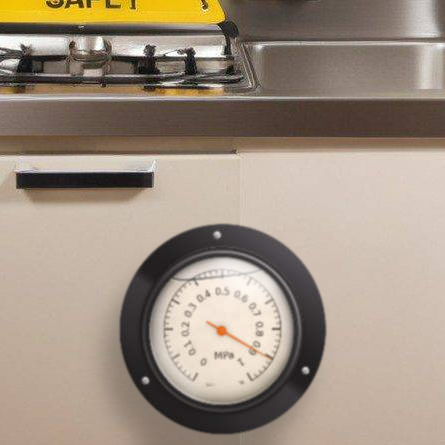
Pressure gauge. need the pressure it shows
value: 0.9 MPa
